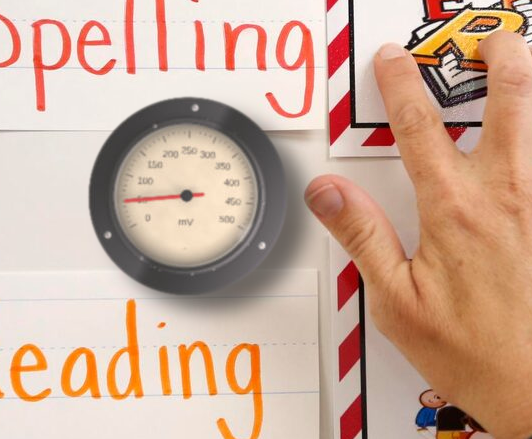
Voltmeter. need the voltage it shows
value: 50 mV
